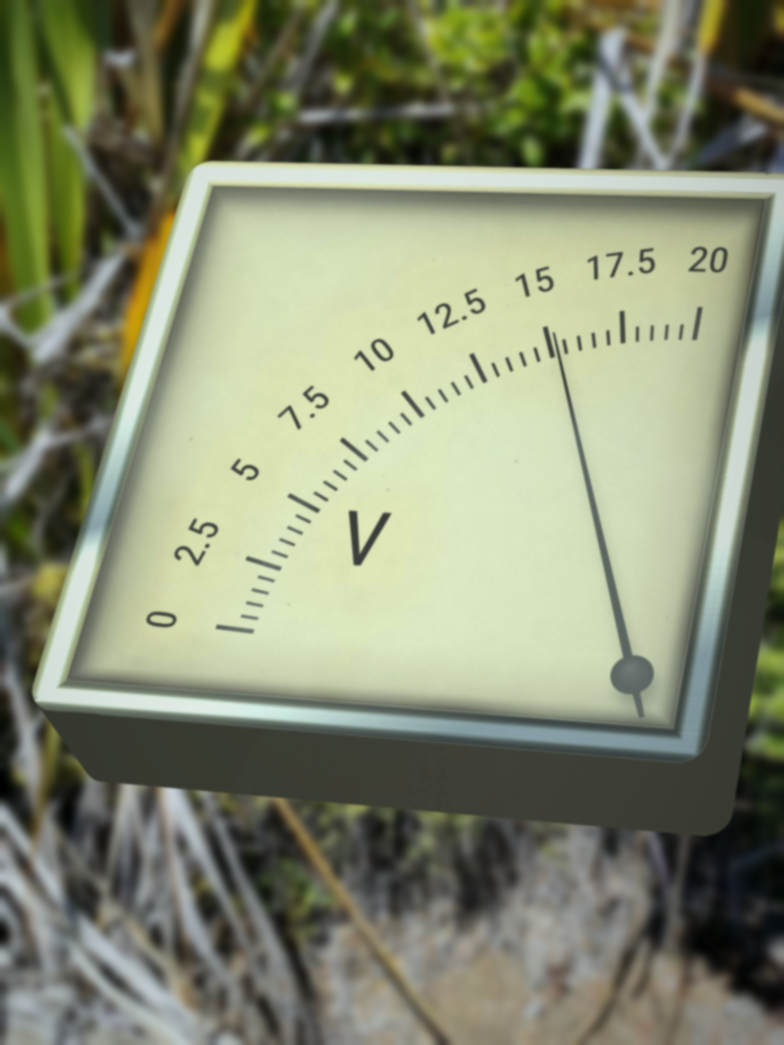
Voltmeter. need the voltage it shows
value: 15.25 V
